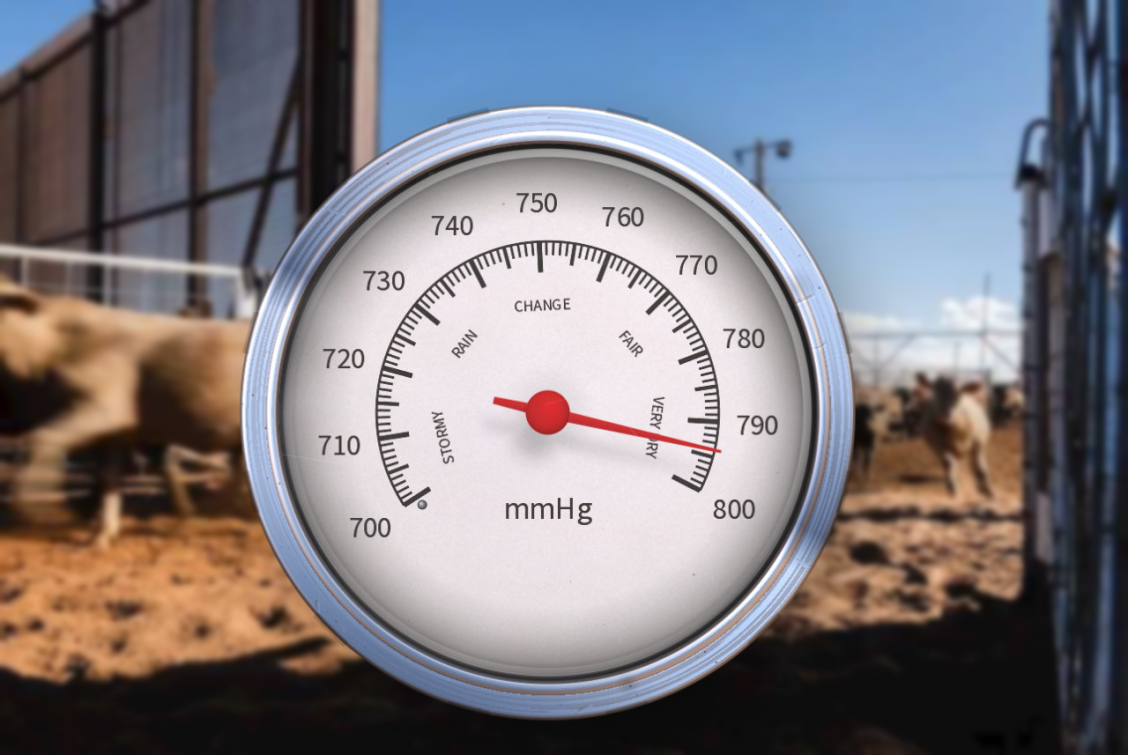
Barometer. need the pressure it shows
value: 794 mmHg
